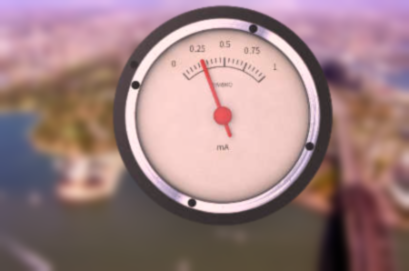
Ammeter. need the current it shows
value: 0.25 mA
